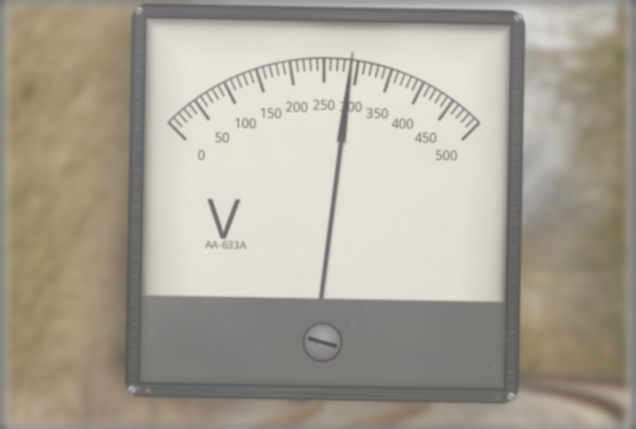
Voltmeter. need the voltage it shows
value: 290 V
